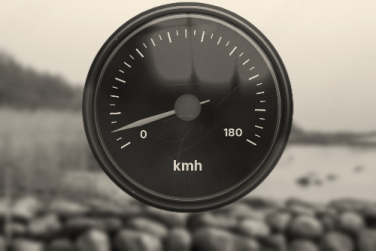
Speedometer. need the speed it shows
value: 10 km/h
